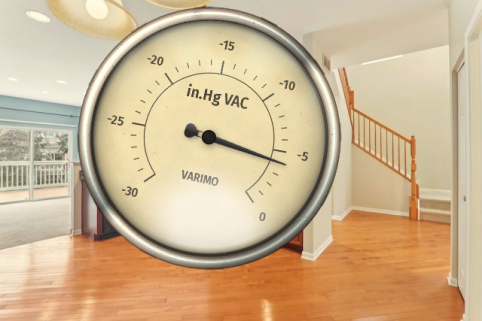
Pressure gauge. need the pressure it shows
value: -4 inHg
